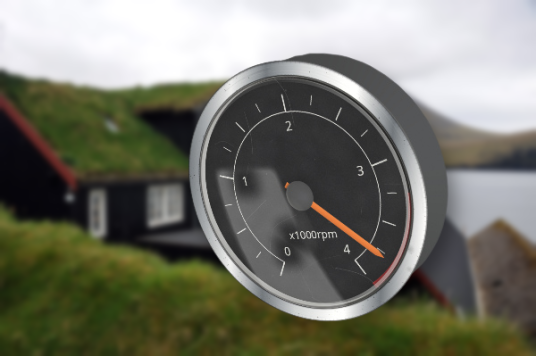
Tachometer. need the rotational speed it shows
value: 3750 rpm
